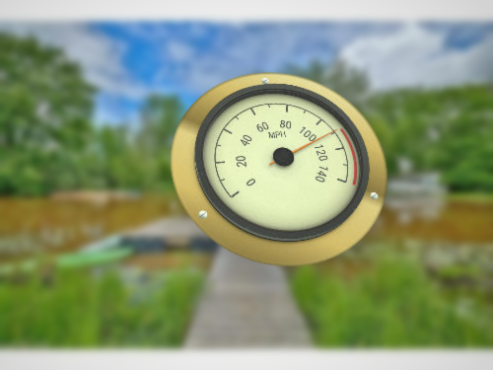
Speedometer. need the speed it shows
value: 110 mph
